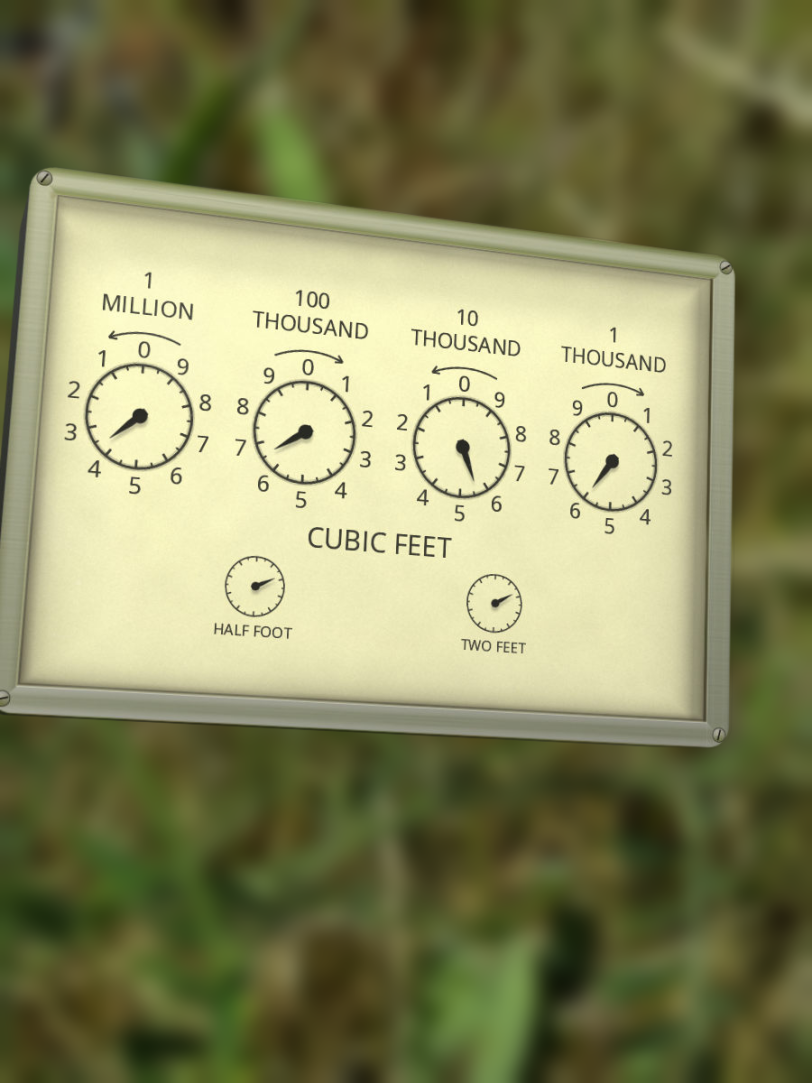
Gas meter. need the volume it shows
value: 365600 ft³
